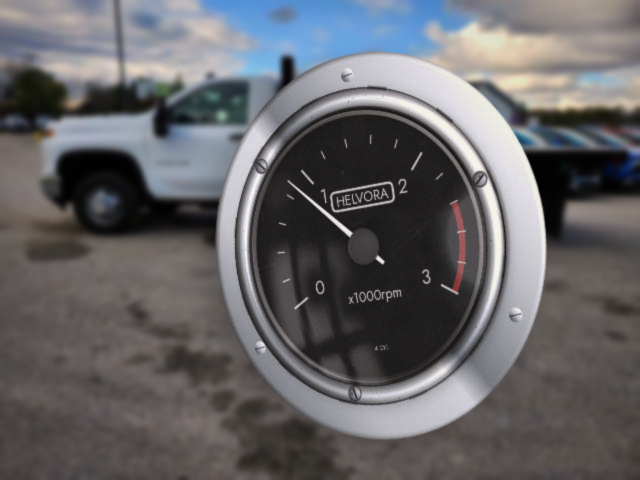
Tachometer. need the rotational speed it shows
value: 900 rpm
